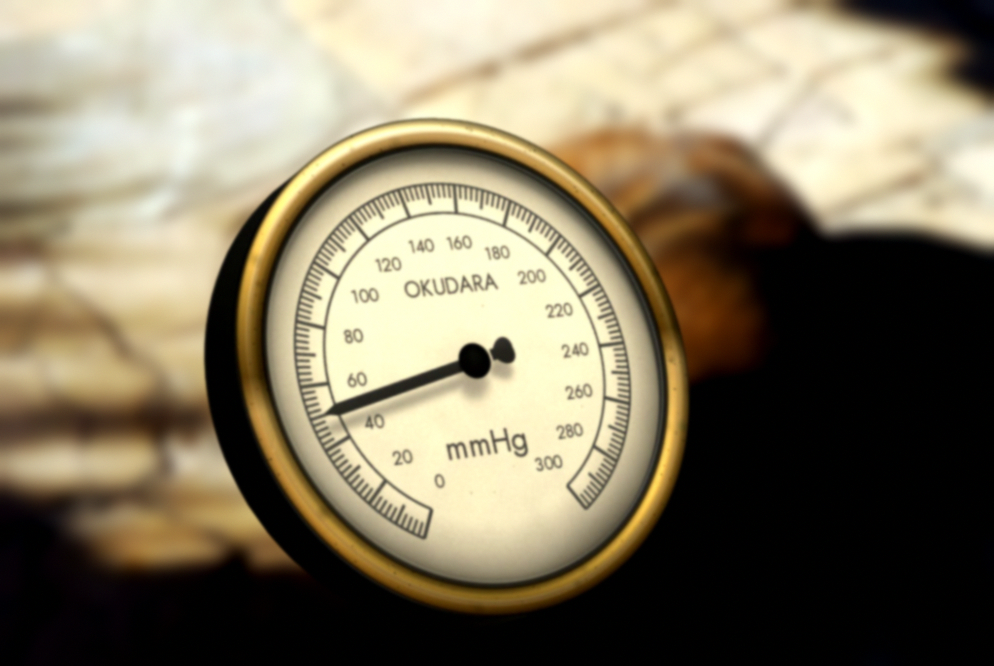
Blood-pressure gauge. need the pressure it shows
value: 50 mmHg
